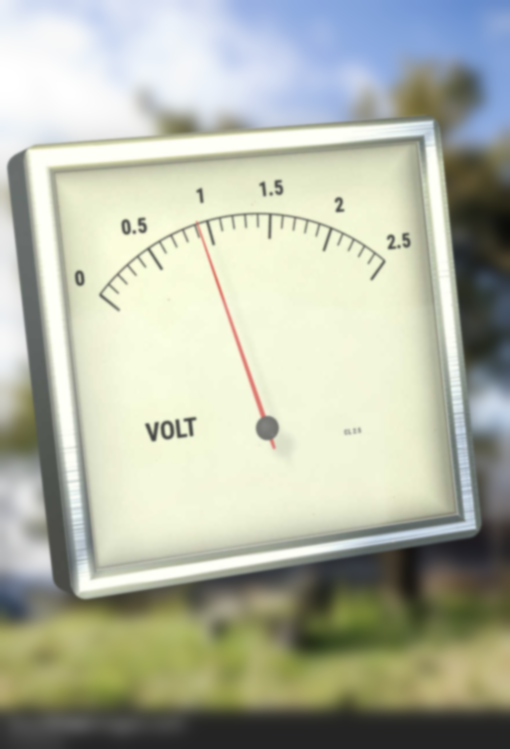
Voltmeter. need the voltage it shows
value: 0.9 V
